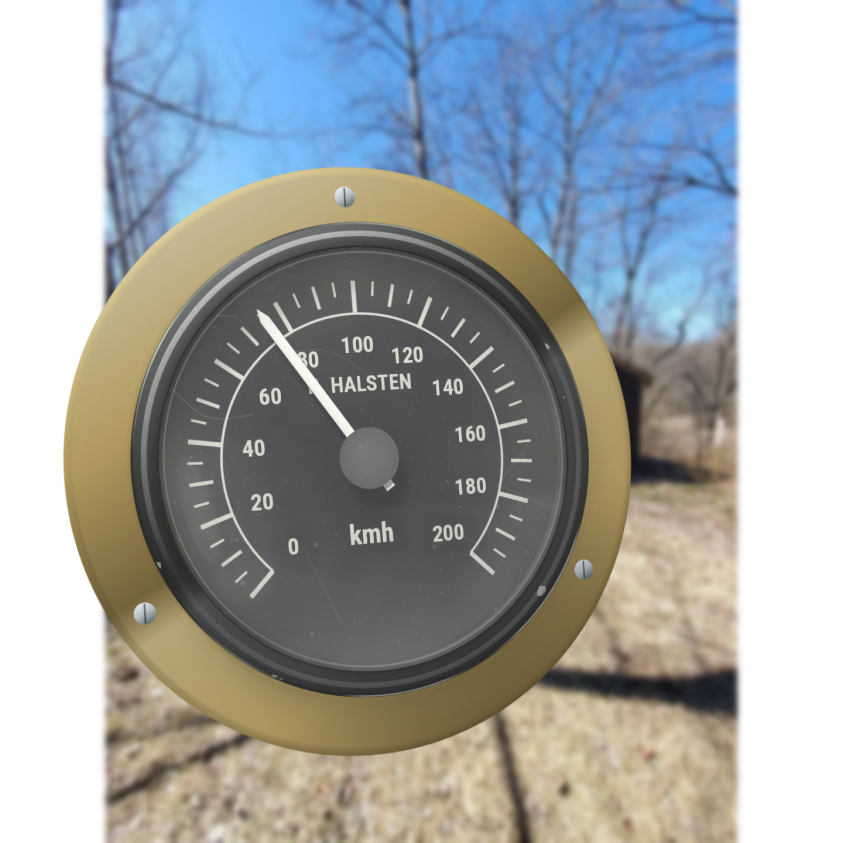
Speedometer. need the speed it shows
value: 75 km/h
